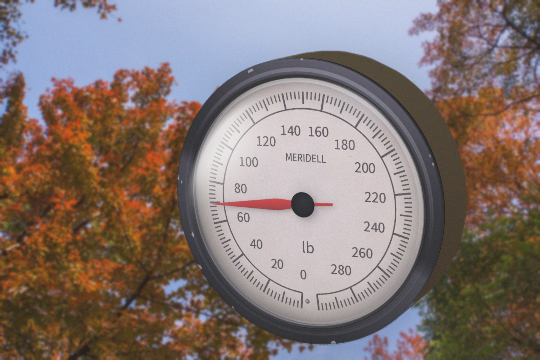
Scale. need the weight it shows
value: 70 lb
